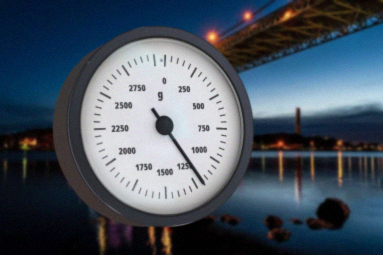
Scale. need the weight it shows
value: 1200 g
